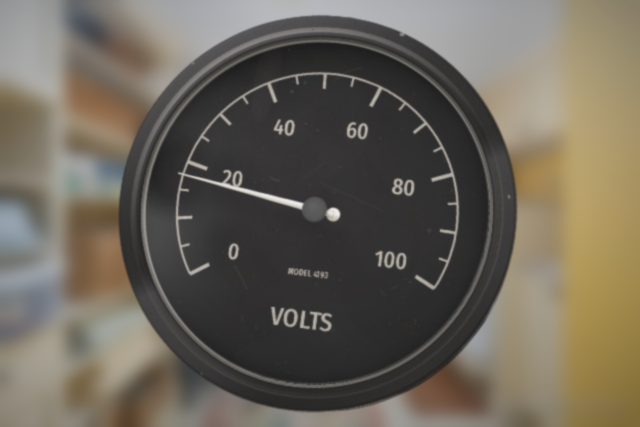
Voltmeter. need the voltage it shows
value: 17.5 V
